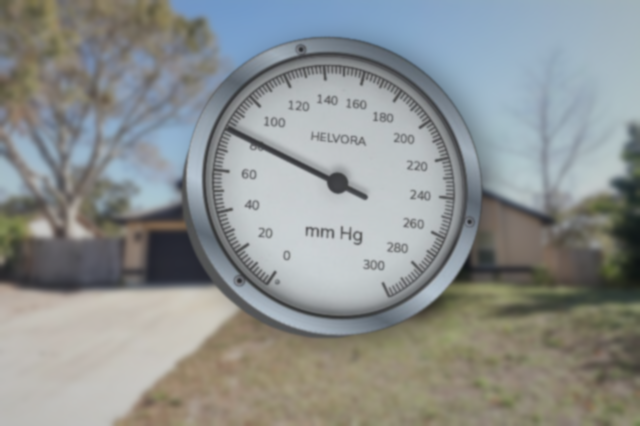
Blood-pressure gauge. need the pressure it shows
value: 80 mmHg
